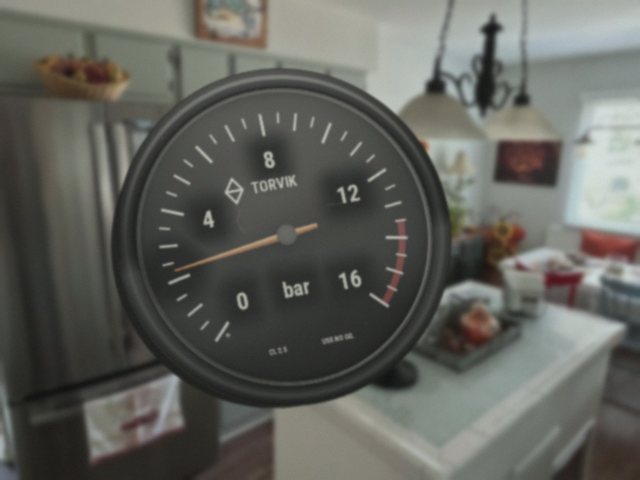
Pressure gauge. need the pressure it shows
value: 2.25 bar
